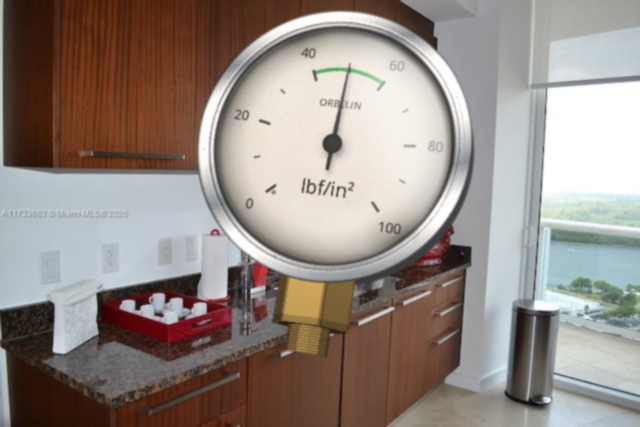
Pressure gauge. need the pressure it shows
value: 50 psi
